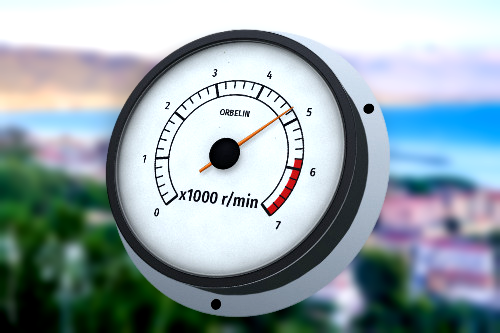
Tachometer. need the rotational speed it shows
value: 4800 rpm
